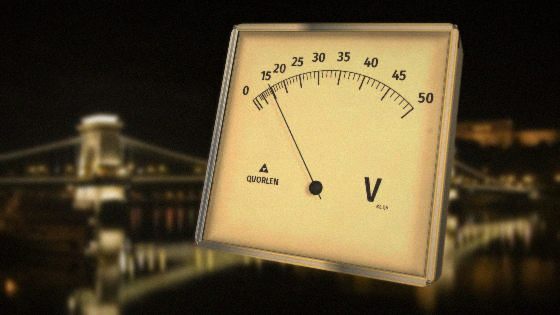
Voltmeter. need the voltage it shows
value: 15 V
